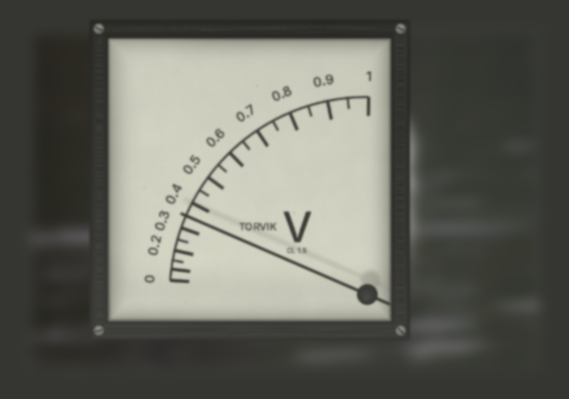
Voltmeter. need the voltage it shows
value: 0.35 V
